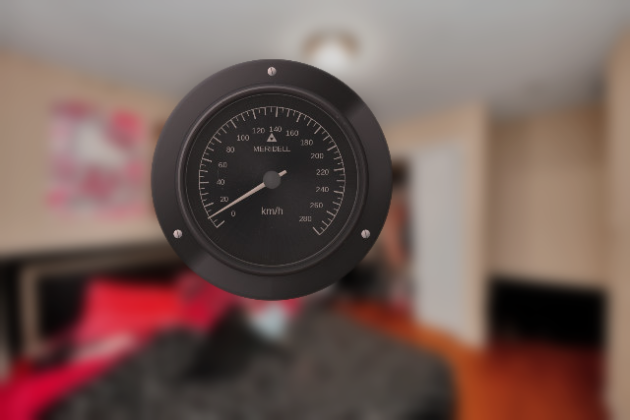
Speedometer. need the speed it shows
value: 10 km/h
